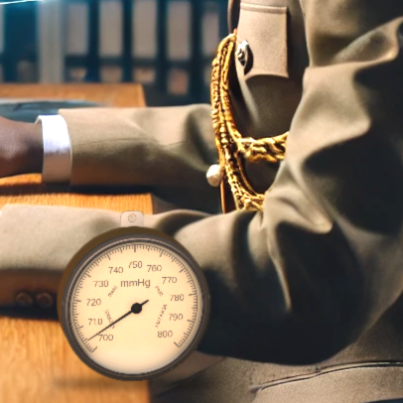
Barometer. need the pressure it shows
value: 705 mmHg
